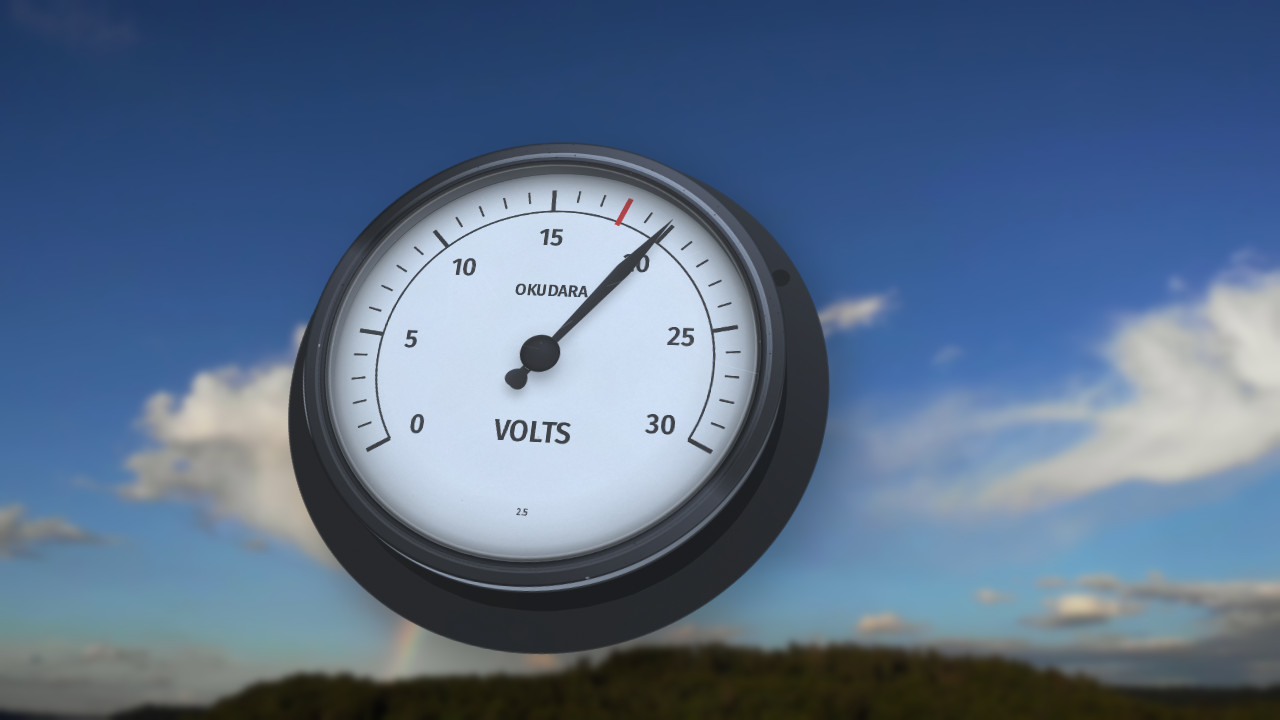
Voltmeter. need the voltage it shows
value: 20 V
